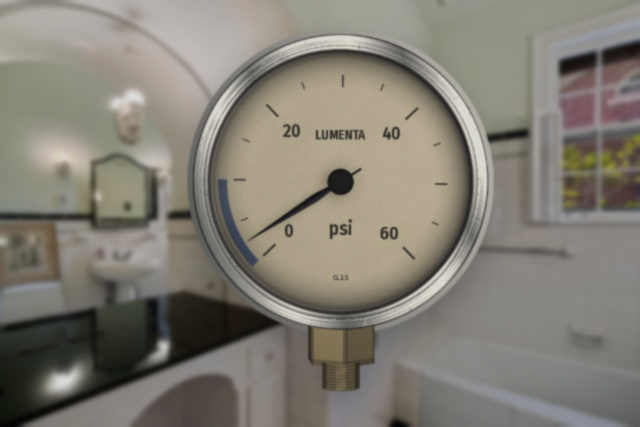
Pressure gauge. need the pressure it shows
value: 2.5 psi
